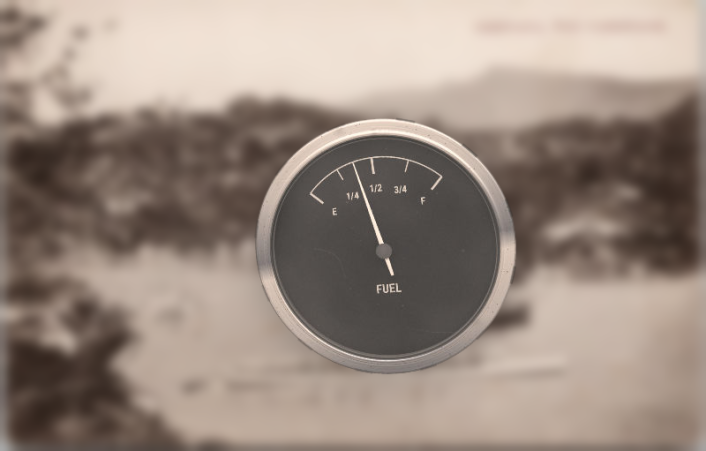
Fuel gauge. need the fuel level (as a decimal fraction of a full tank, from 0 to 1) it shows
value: 0.375
